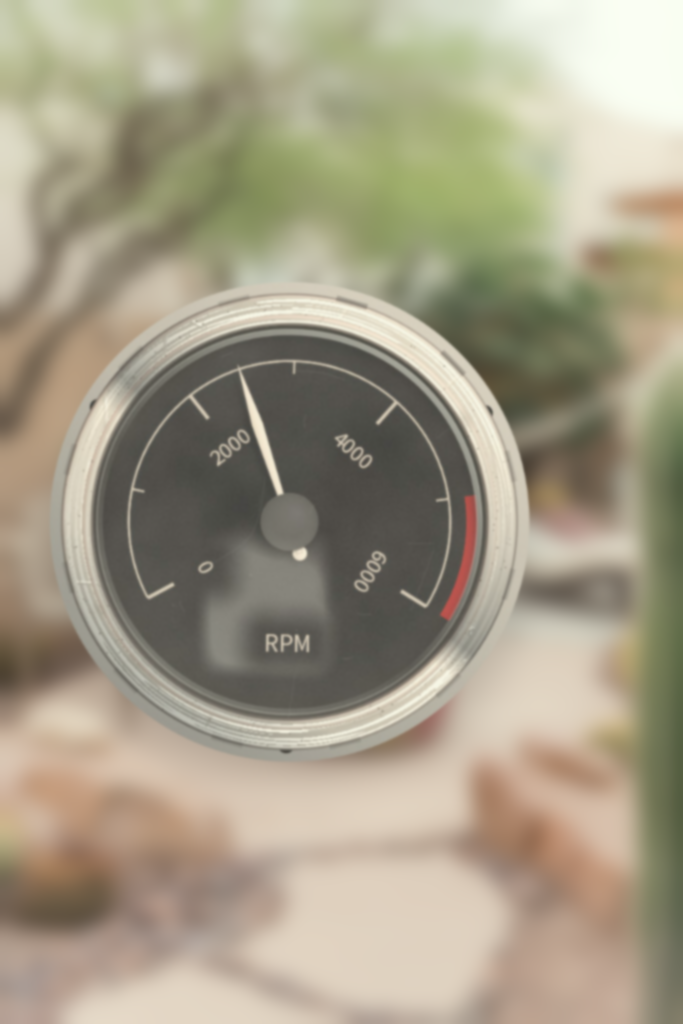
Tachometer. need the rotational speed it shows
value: 2500 rpm
